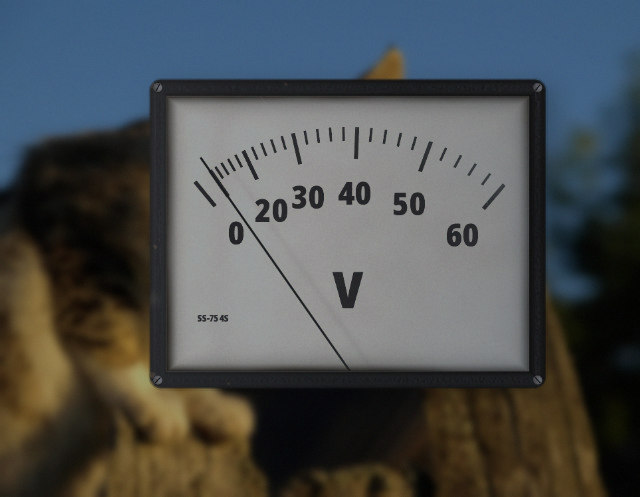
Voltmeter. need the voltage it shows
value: 10 V
